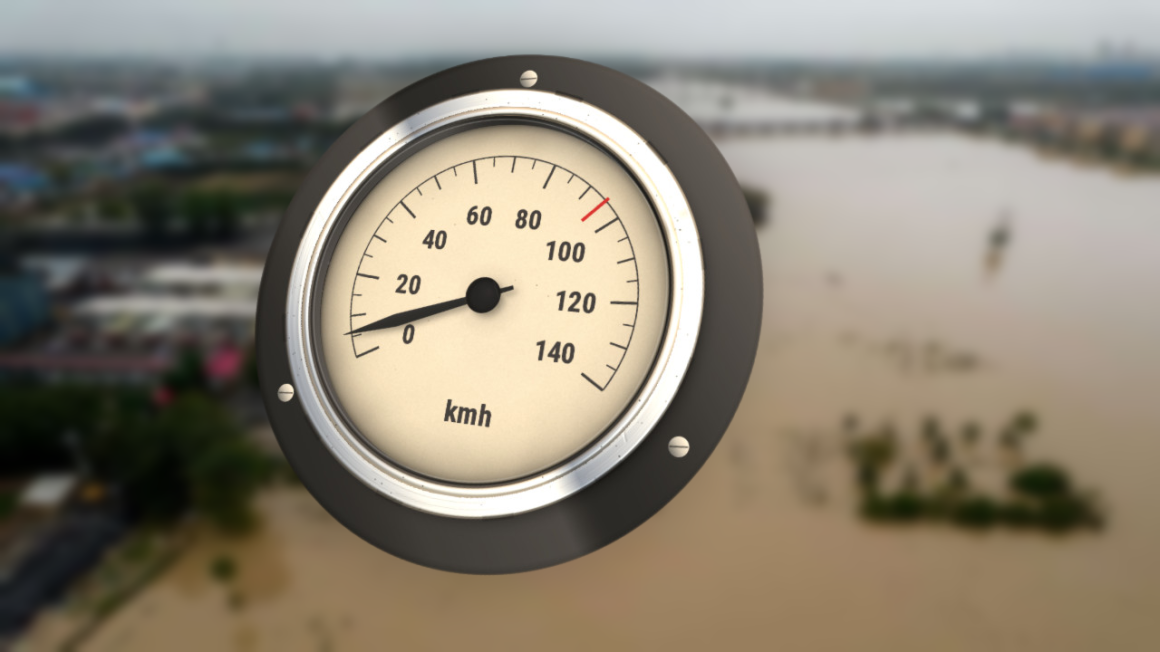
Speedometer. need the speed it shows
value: 5 km/h
